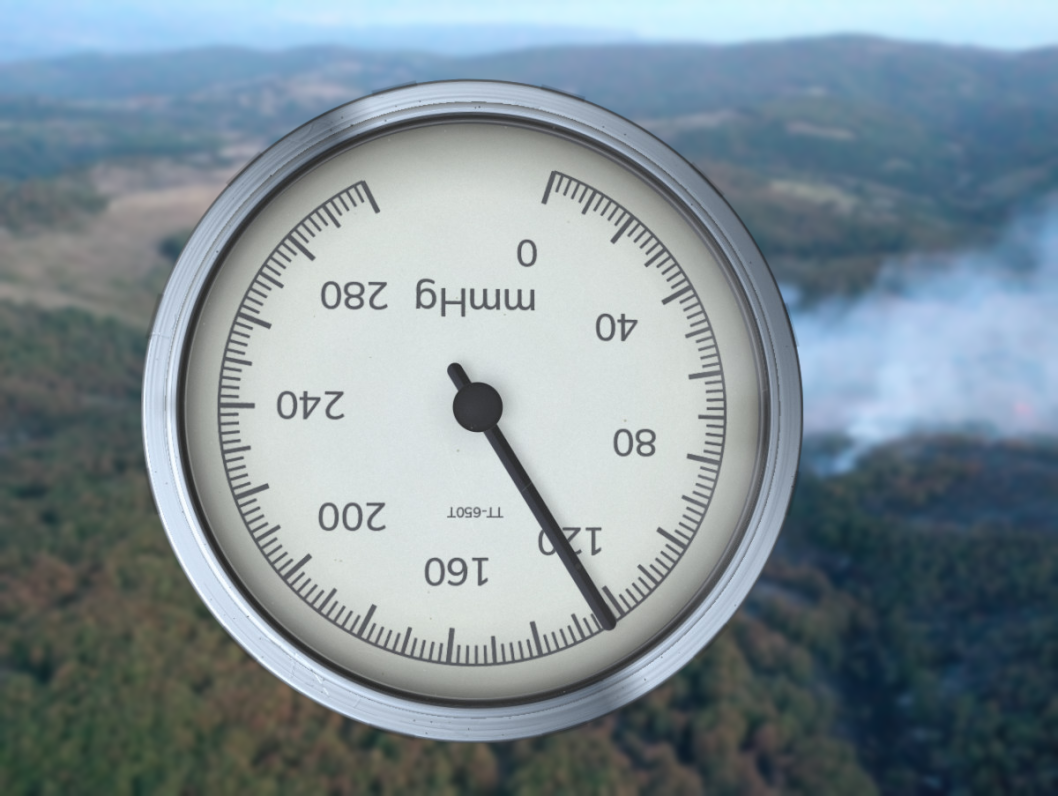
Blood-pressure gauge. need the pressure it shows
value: 124 mmHg
